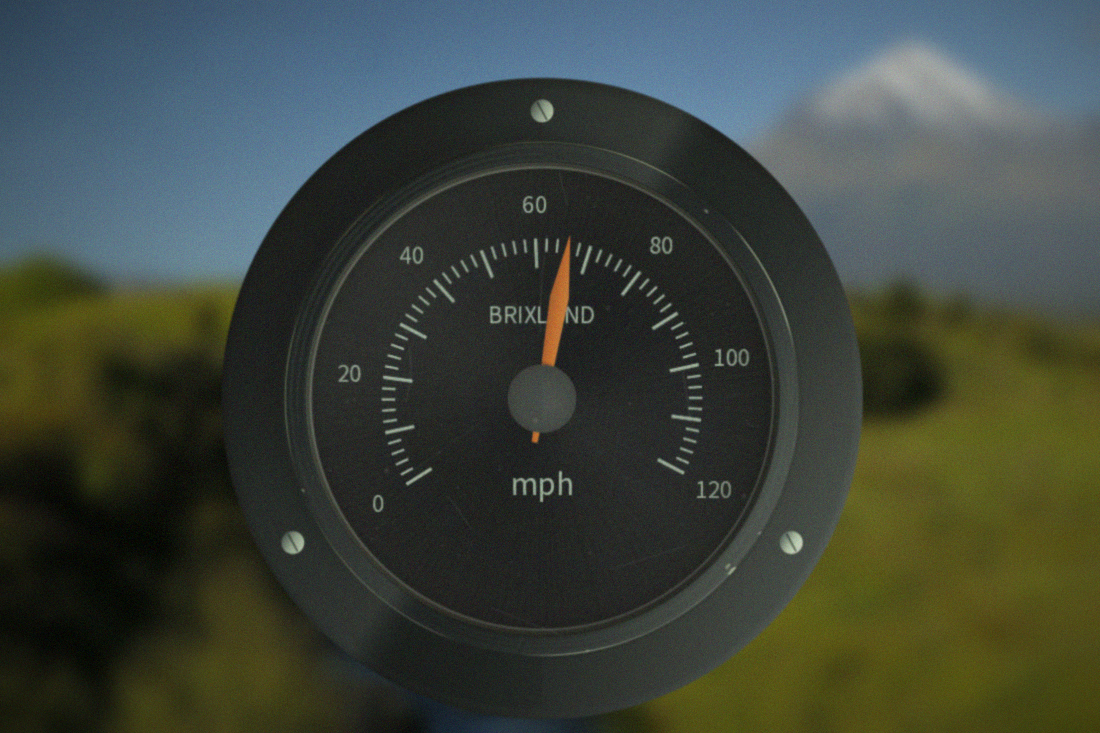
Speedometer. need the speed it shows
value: 66 mph
